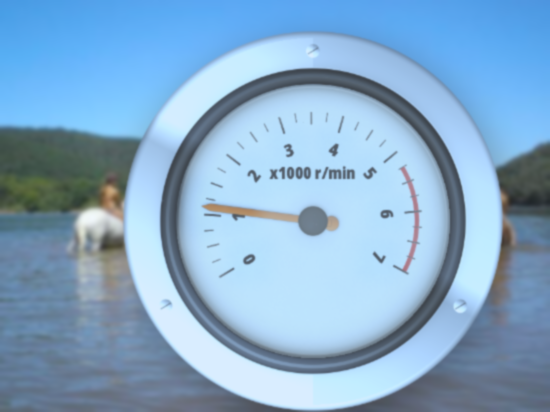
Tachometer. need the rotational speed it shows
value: 1125 rpm
